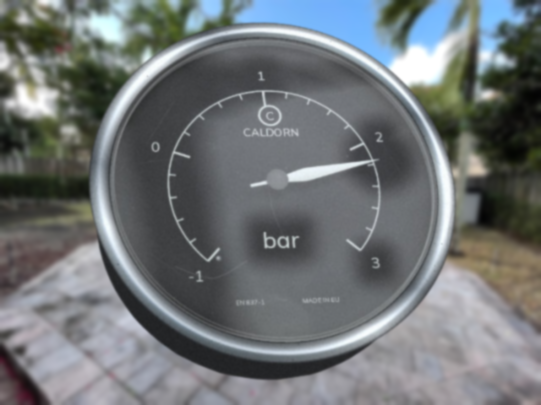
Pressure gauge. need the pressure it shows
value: 2.2 bar
